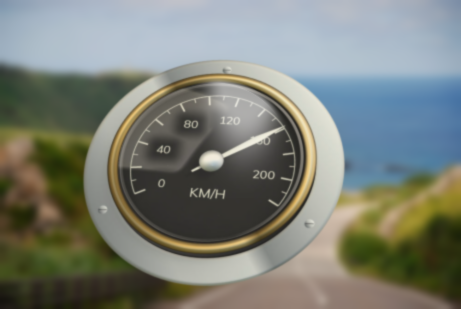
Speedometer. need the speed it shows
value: 160 km/h
